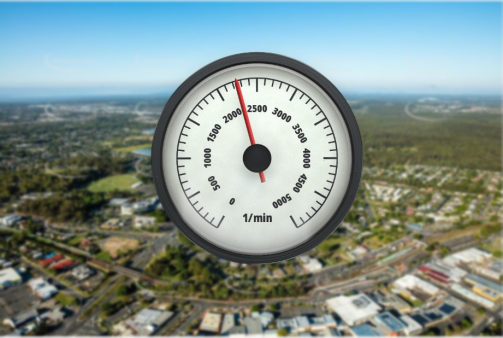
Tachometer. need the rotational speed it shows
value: 2250 rpm
